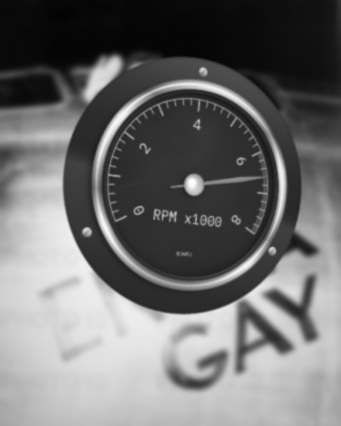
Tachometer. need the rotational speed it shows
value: 6600 rpm
